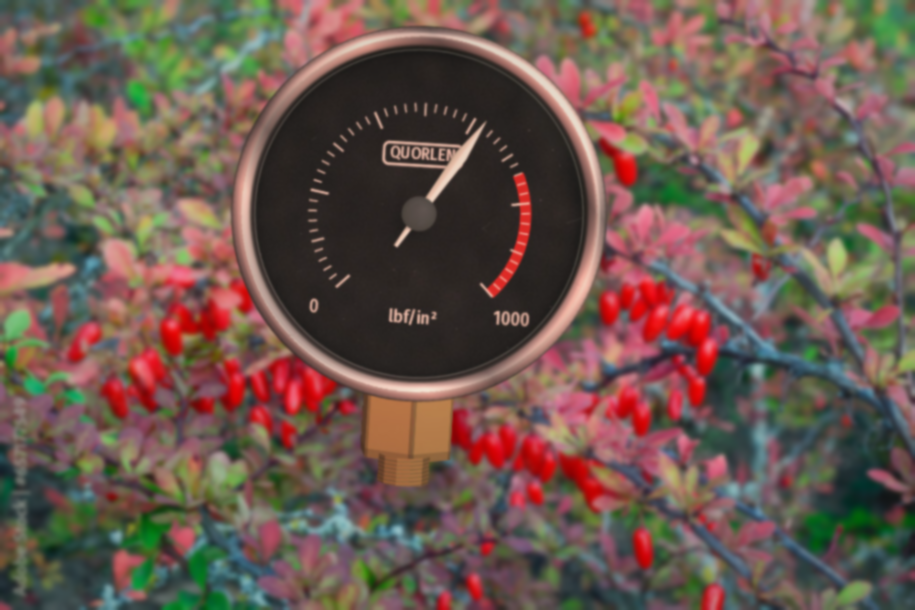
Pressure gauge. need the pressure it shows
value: 620 psi
